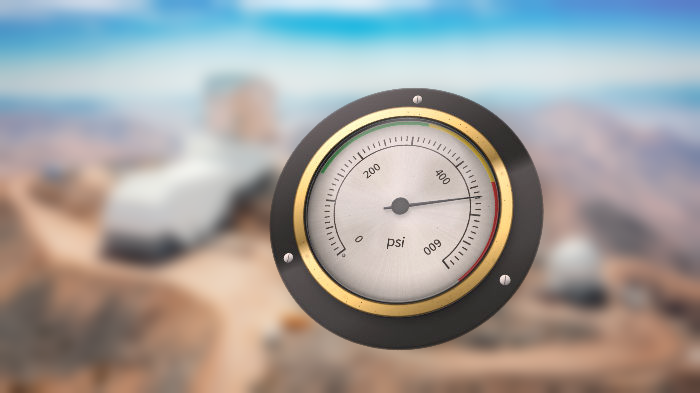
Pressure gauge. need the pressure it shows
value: 470 psi
